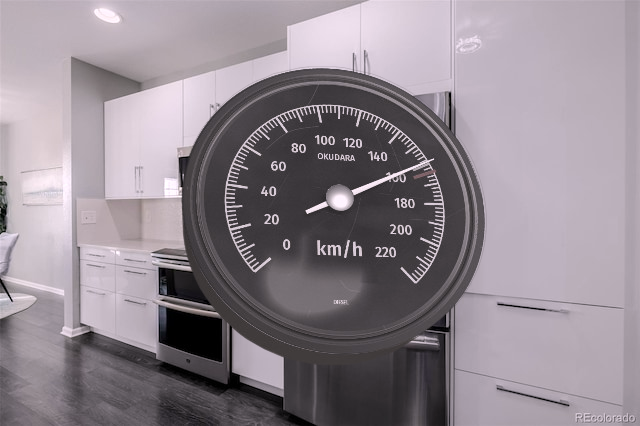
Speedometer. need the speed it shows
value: 160 km/h
